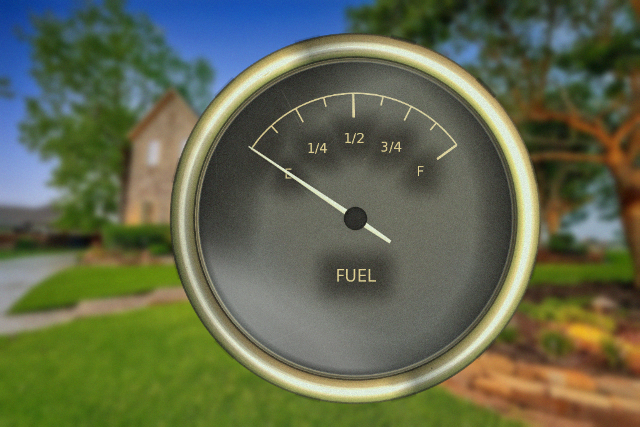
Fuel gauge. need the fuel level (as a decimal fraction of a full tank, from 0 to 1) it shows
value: 0
